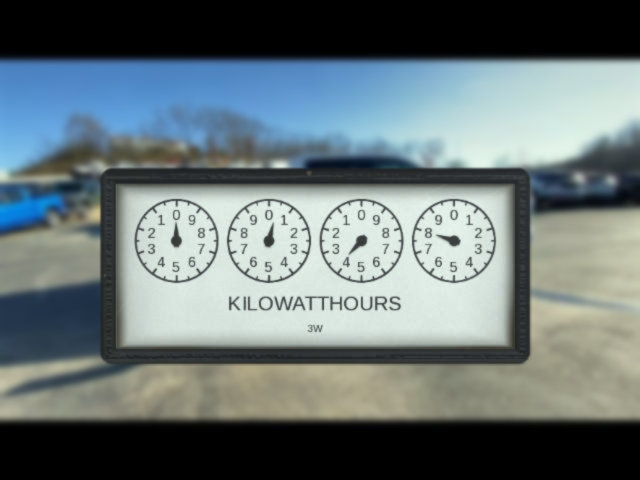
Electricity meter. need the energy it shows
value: 38 kWh
